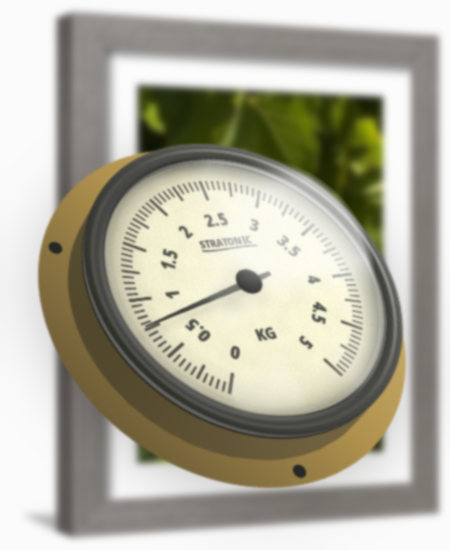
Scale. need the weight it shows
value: 0.75 kg
